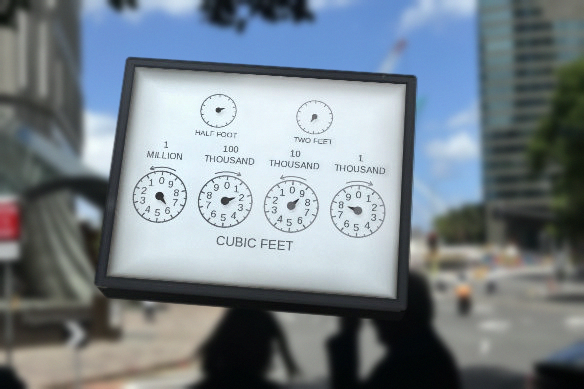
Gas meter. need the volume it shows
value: 618800 ft³
